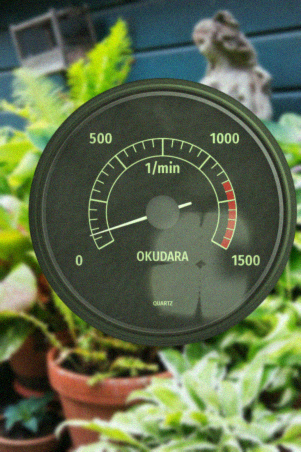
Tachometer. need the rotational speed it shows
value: 75 rpm
